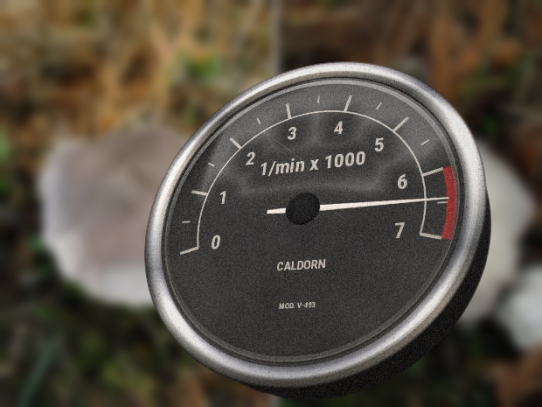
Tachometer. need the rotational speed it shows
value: 6500 rpm
